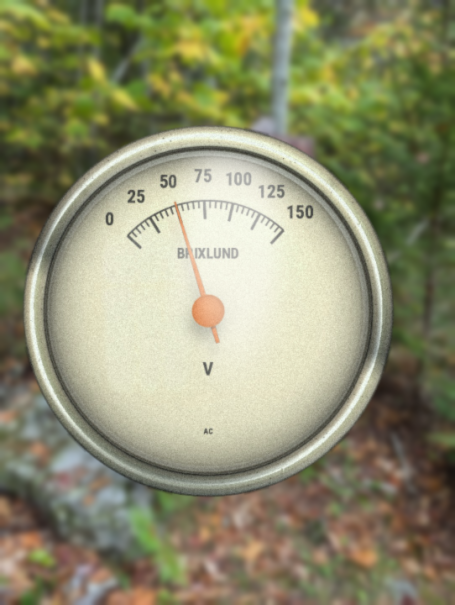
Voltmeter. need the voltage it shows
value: 50 V
